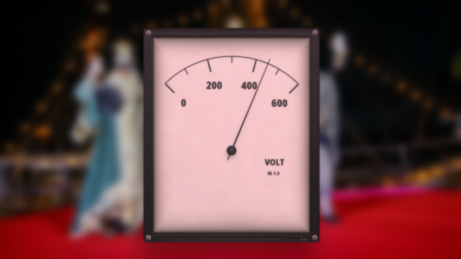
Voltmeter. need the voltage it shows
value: 450 V
